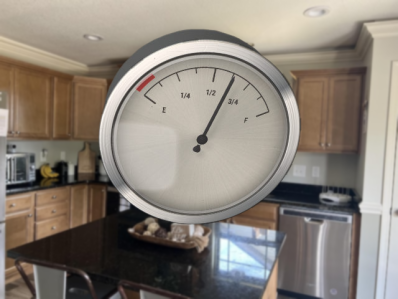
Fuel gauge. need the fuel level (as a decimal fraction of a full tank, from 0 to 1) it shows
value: 0.625
